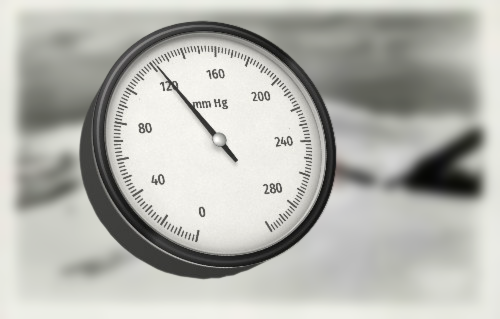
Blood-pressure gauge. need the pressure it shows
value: 120 mmHg
